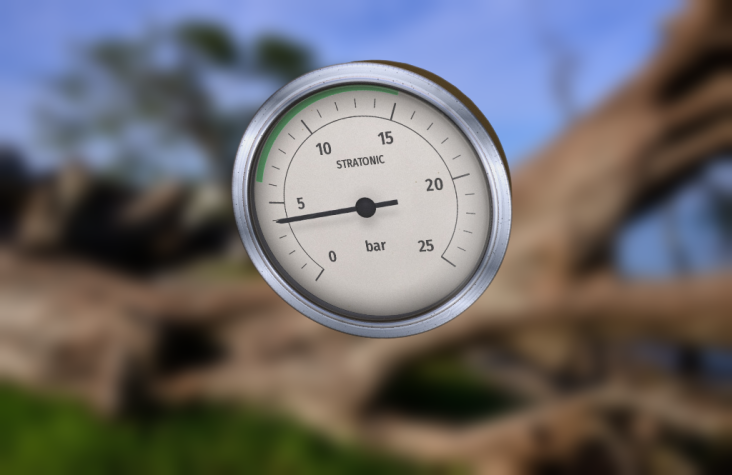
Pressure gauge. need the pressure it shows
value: 4 bar
